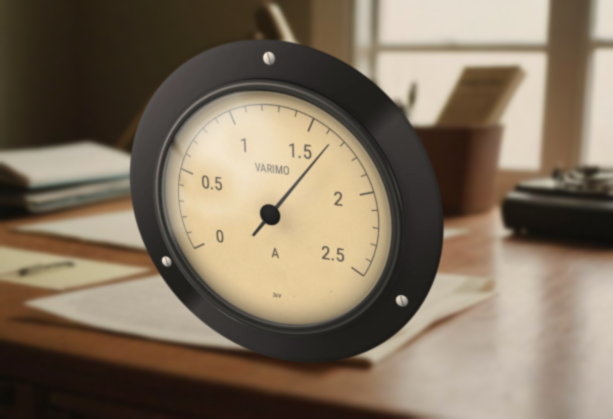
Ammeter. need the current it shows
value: 1.65 A
